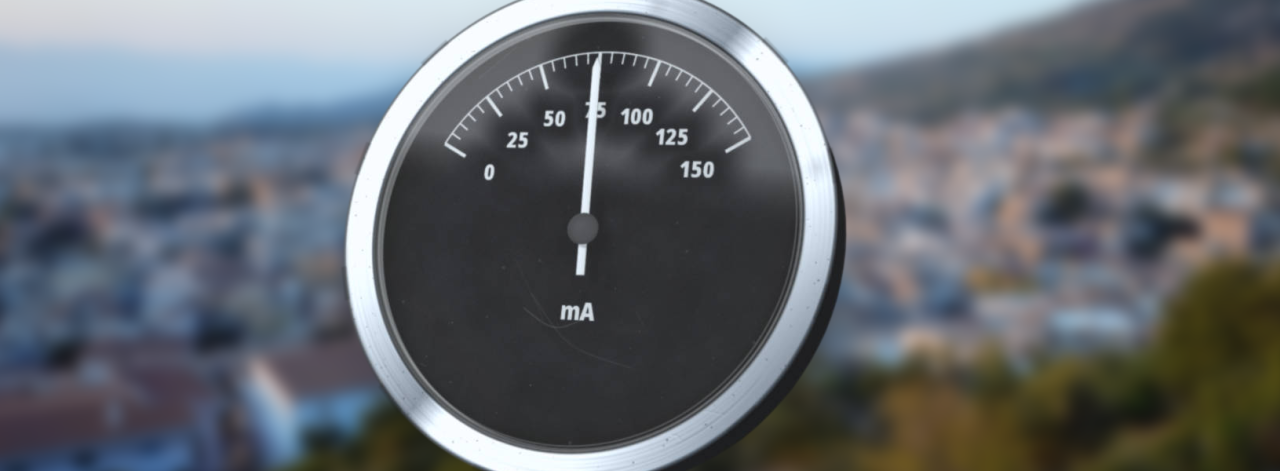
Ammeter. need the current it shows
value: 75 mA
